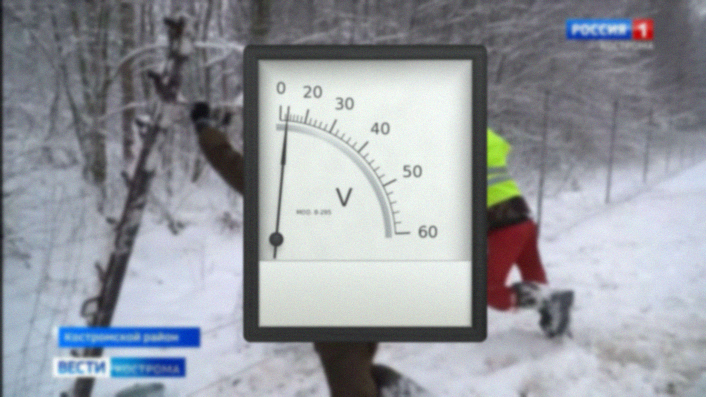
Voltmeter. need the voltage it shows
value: 10 V
